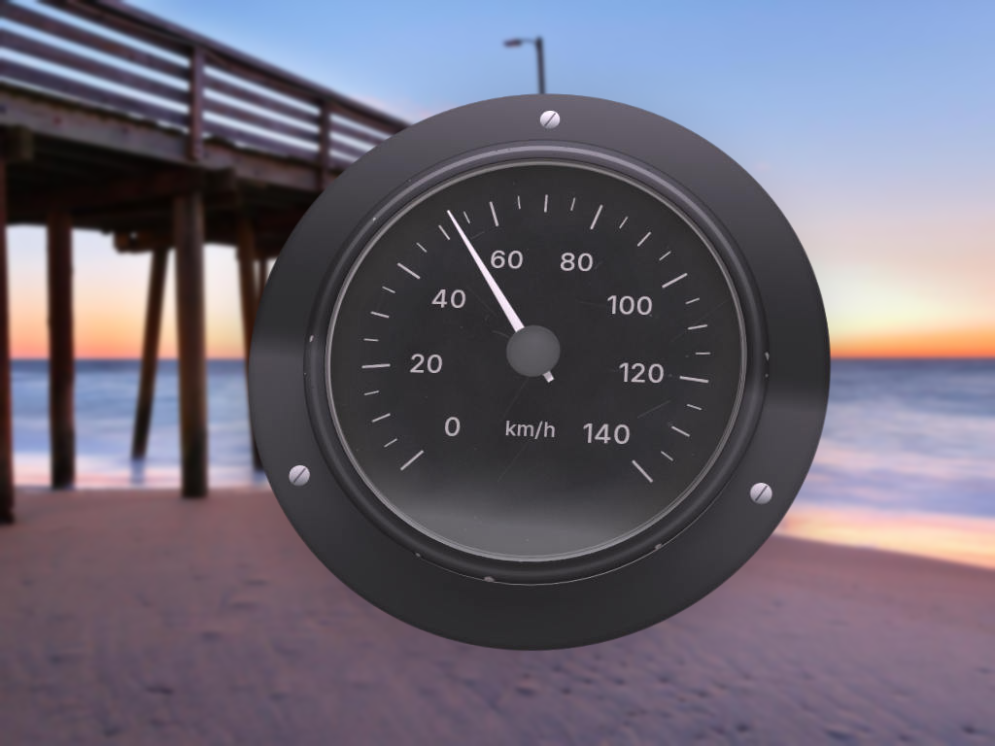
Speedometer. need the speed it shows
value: 52.5 km/h
